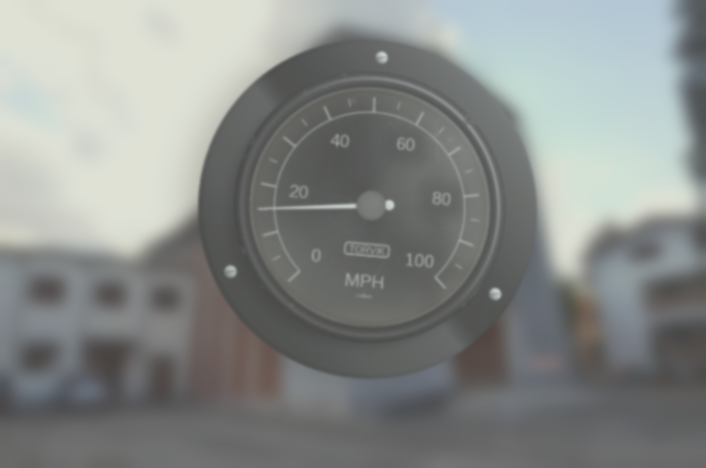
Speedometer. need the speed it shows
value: 15 mph
